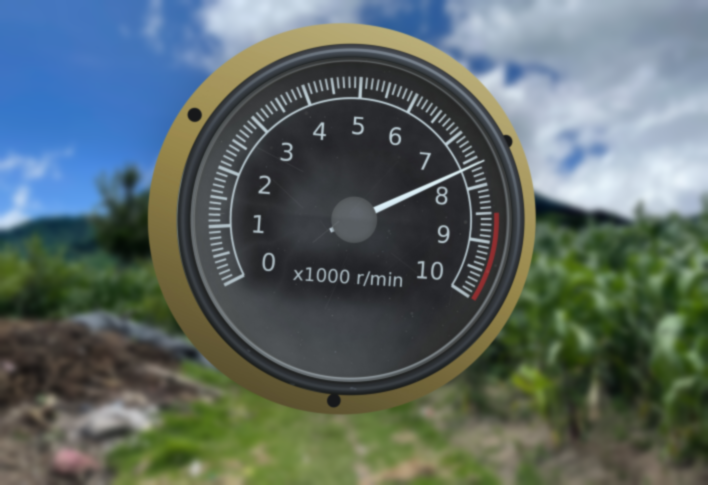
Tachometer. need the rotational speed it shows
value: 7600 rpm
